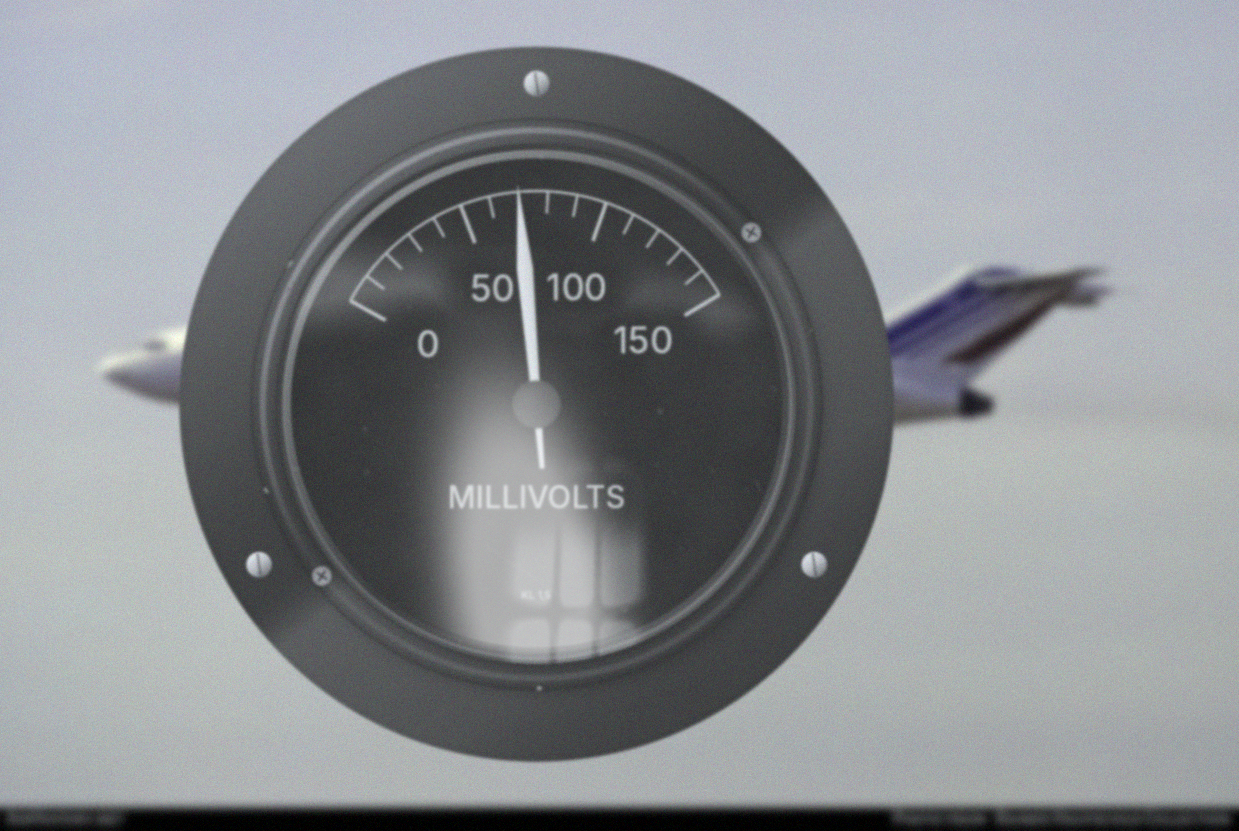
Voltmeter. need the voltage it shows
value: 70 mV
